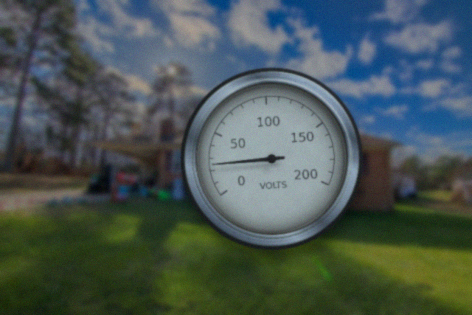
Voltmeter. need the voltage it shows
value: 25 V
